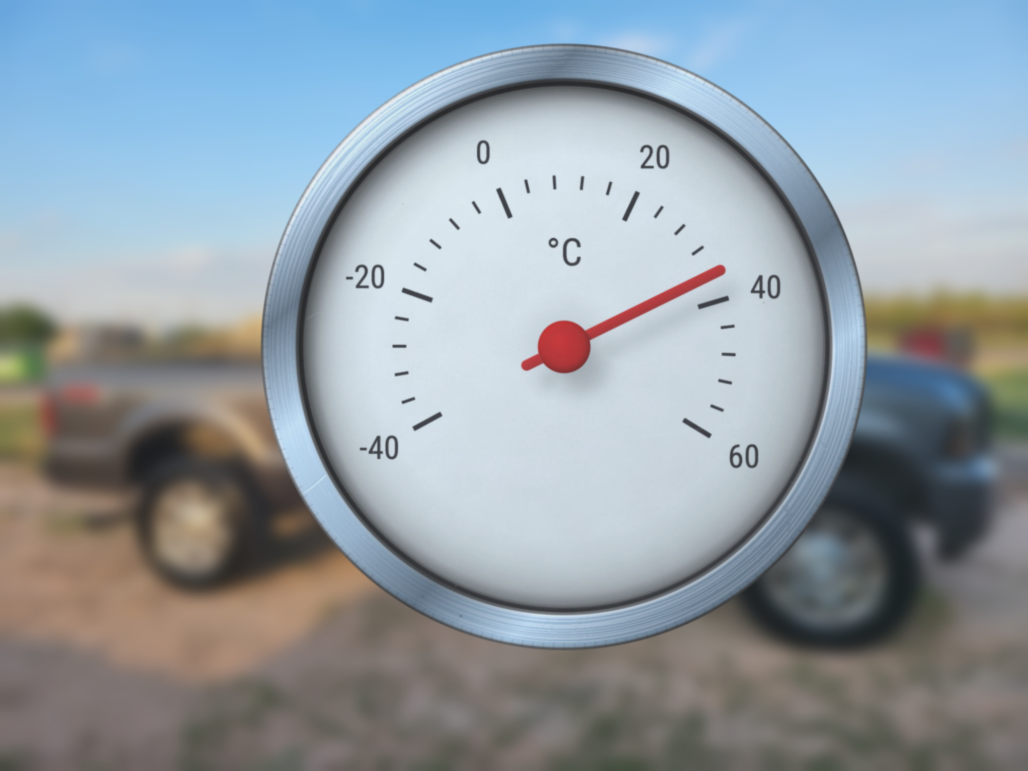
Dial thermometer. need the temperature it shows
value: 36 °C
